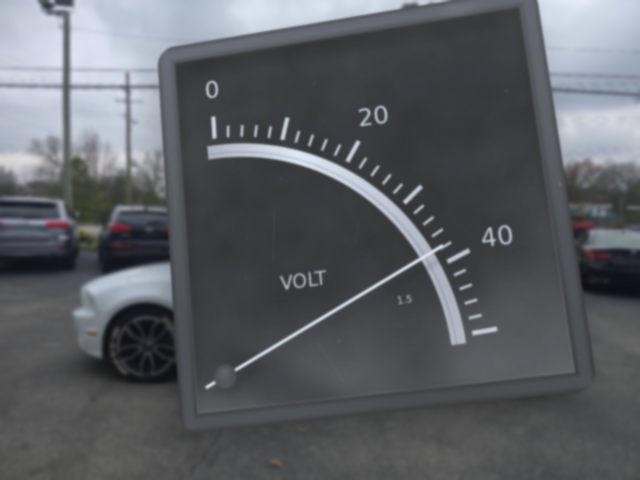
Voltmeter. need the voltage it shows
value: 38 V
